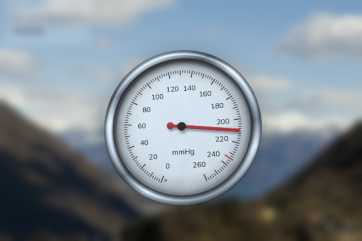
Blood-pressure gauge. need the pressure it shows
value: 210 mmHg
